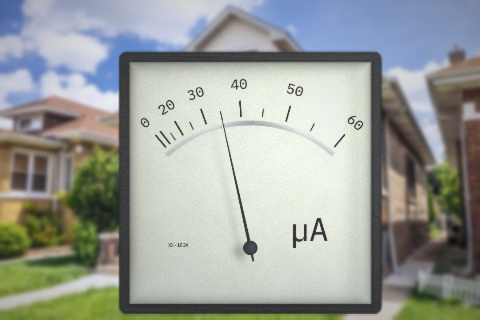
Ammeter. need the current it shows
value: 35 µA
